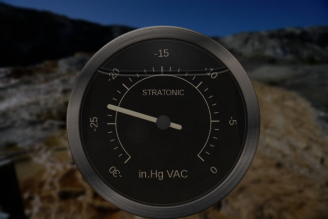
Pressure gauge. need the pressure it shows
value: -23 inHg
